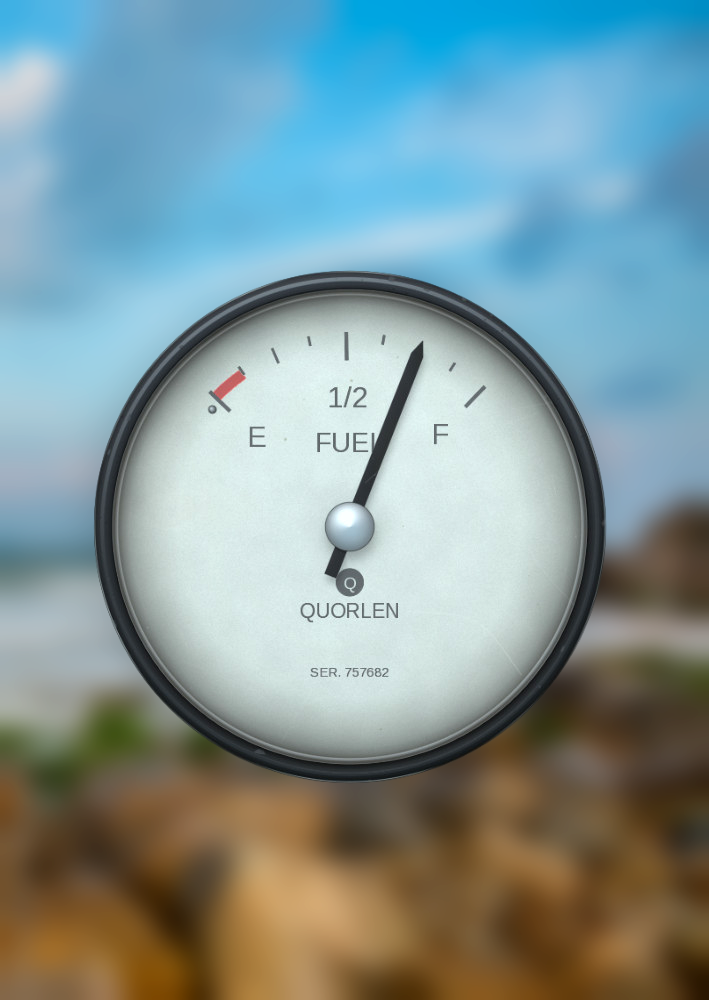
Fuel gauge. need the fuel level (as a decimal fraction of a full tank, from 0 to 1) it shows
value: 0.75
